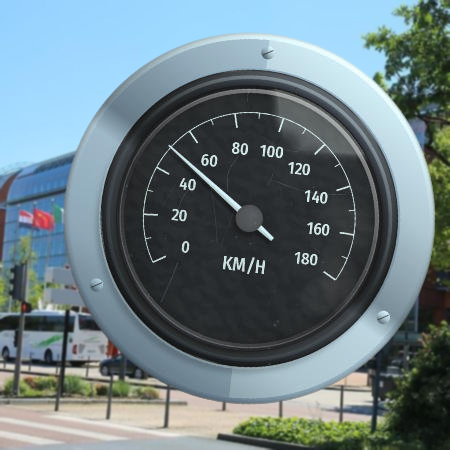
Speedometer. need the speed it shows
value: 50 km/h
